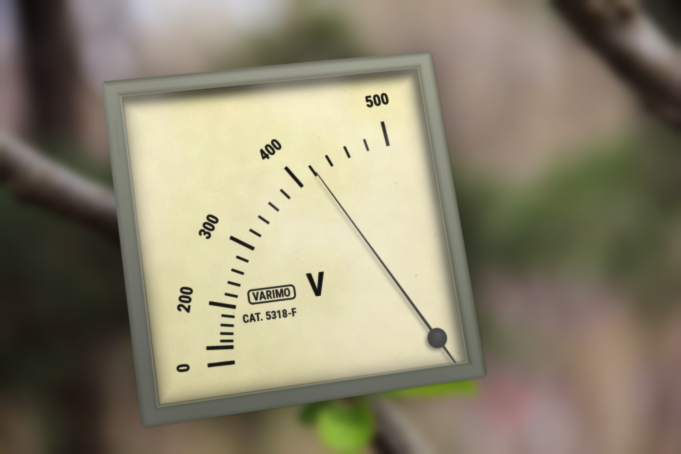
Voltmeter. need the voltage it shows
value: 420 V
